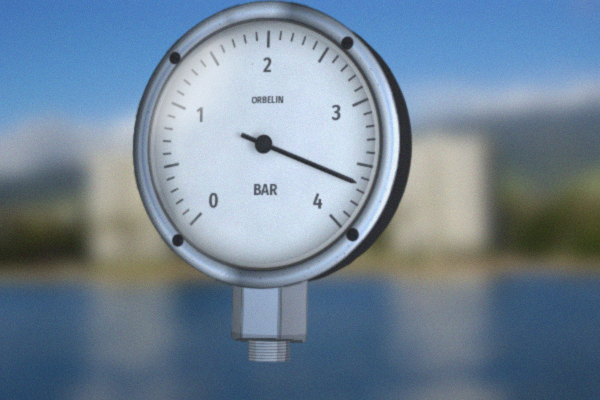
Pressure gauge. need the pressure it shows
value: 3.65 bar
